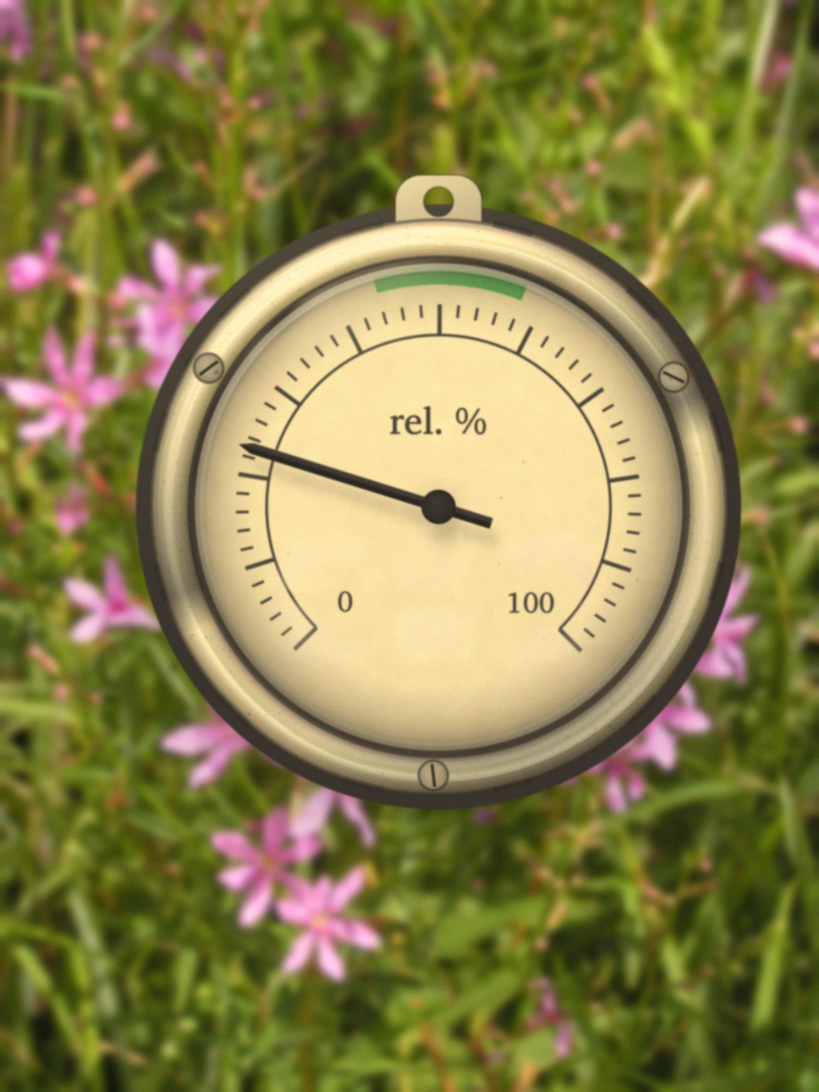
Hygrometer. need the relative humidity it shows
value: 23 %
